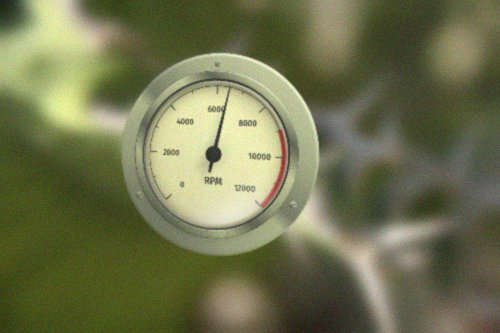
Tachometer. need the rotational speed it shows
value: 6500 rpm
